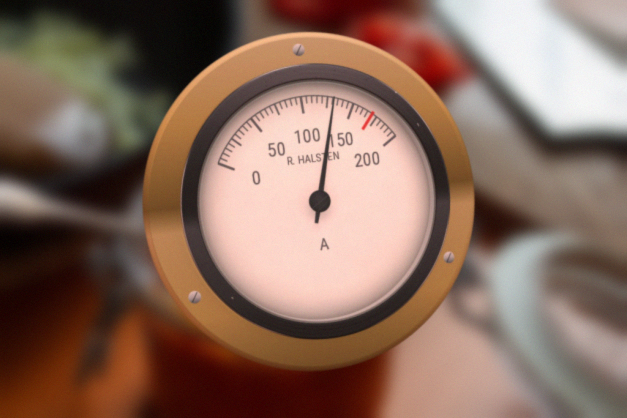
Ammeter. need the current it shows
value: 130 A
